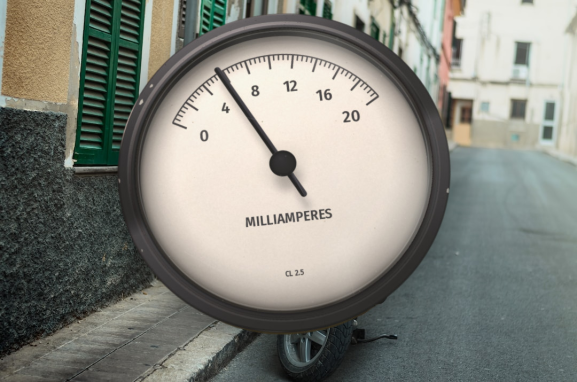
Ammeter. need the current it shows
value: 5.6 mA
